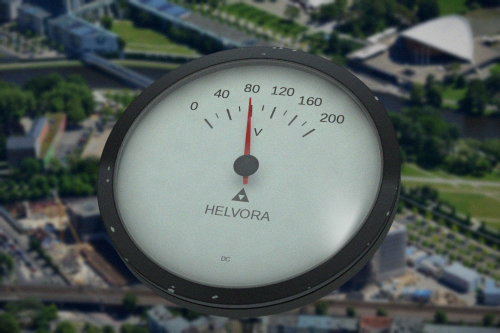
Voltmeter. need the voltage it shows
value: 80 V
